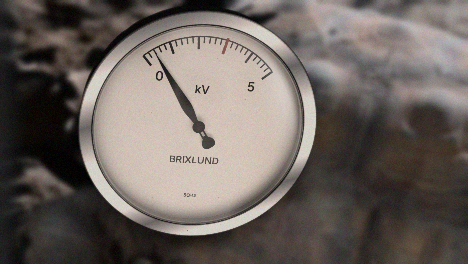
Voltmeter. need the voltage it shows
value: 0.4 kV
